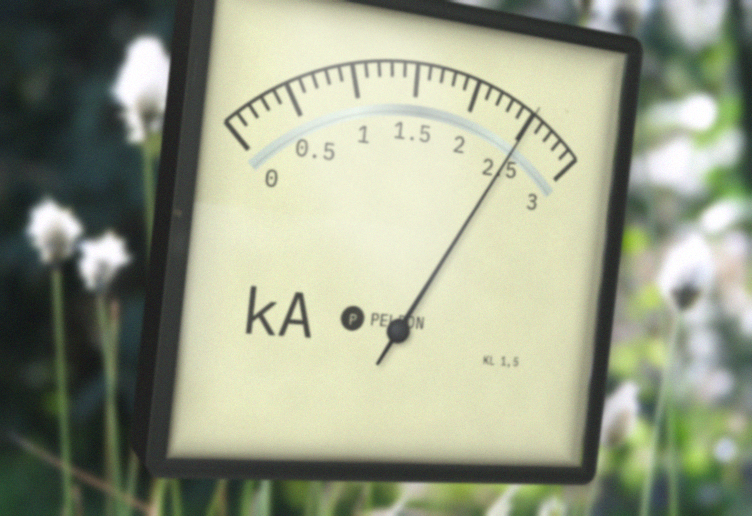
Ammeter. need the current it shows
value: 2.5 kA
